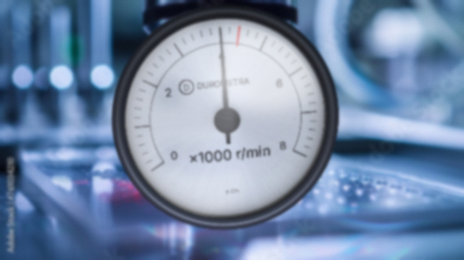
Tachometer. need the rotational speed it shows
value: 4000 rpm
